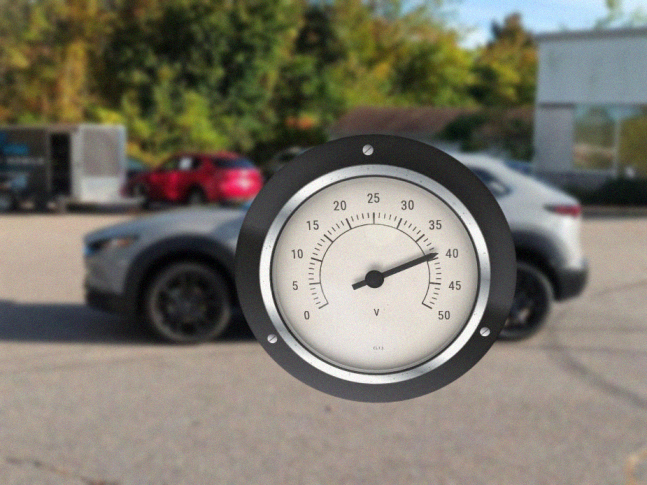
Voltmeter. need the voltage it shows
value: 39 V
